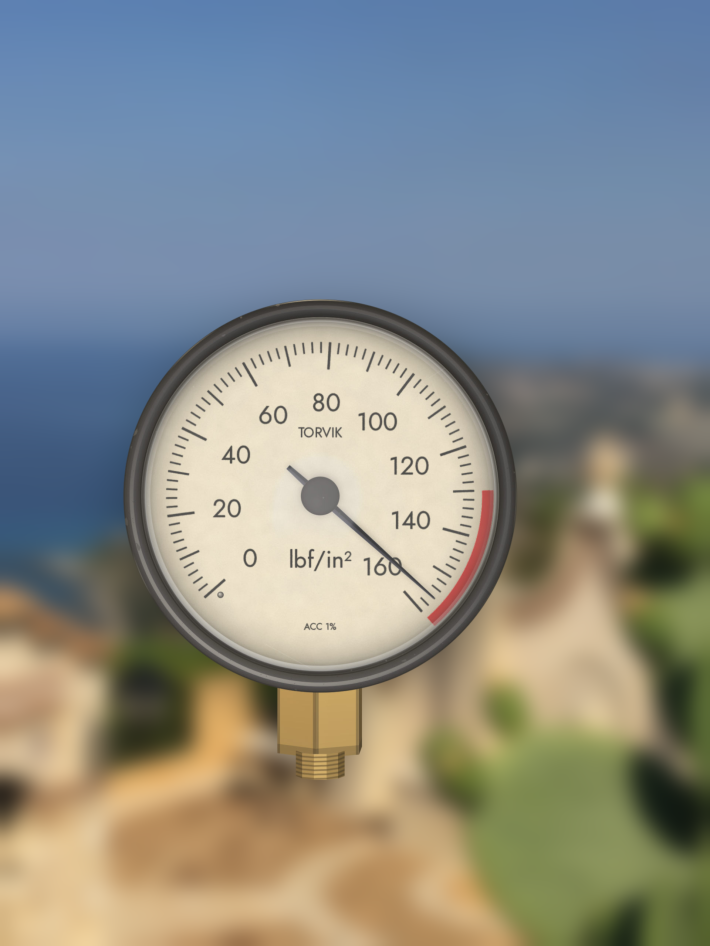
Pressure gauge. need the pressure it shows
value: 156 psi
